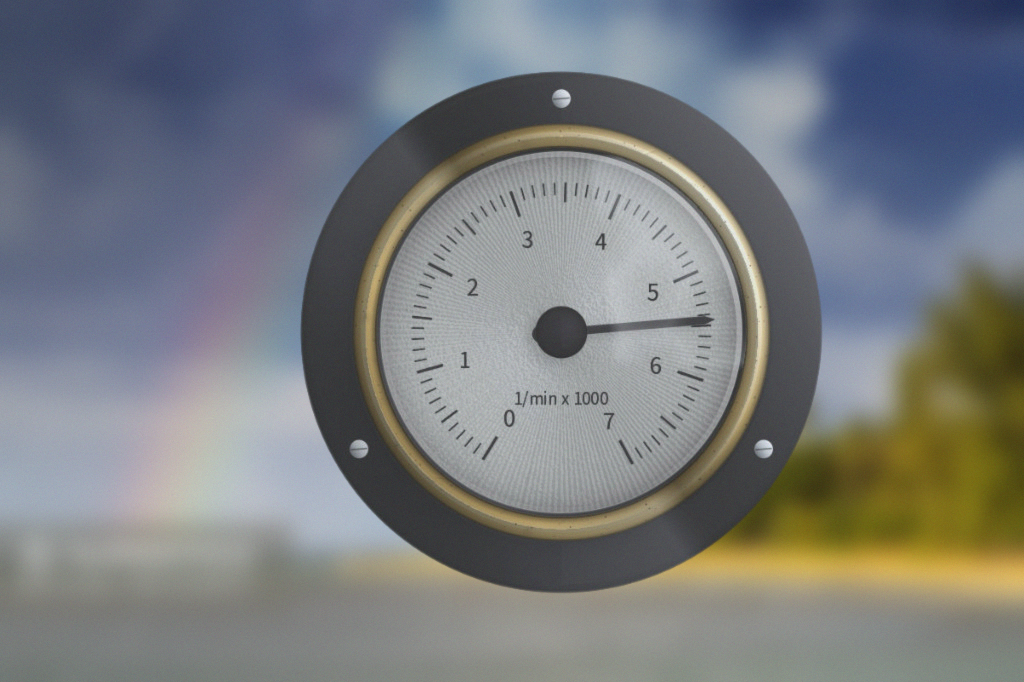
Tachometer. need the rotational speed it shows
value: 5450 rpm
